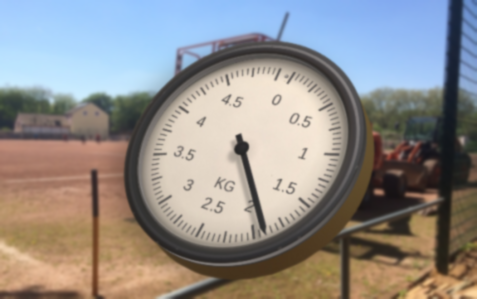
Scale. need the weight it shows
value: 1.9 kg
